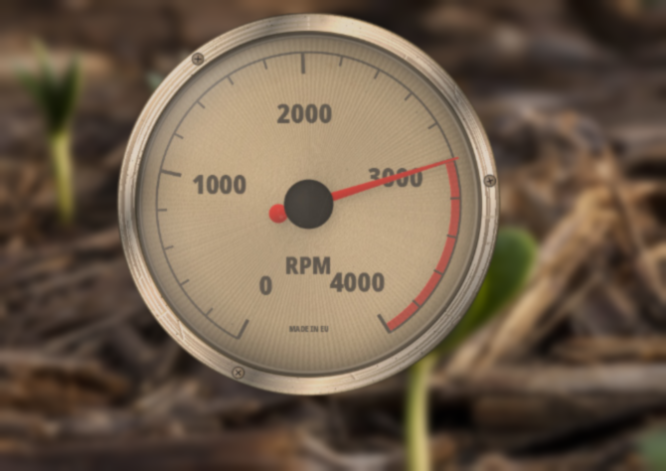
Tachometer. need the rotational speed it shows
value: 3000 rpm
